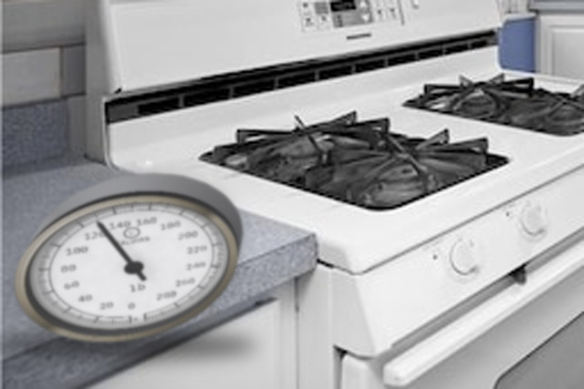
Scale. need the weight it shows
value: 130 lb
